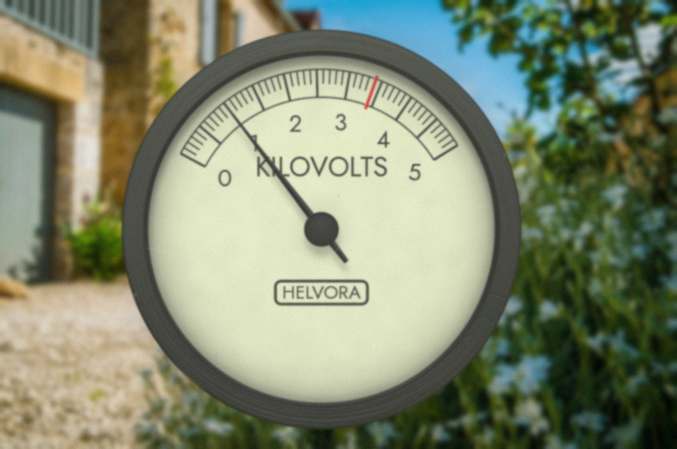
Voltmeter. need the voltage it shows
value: 1 kV
